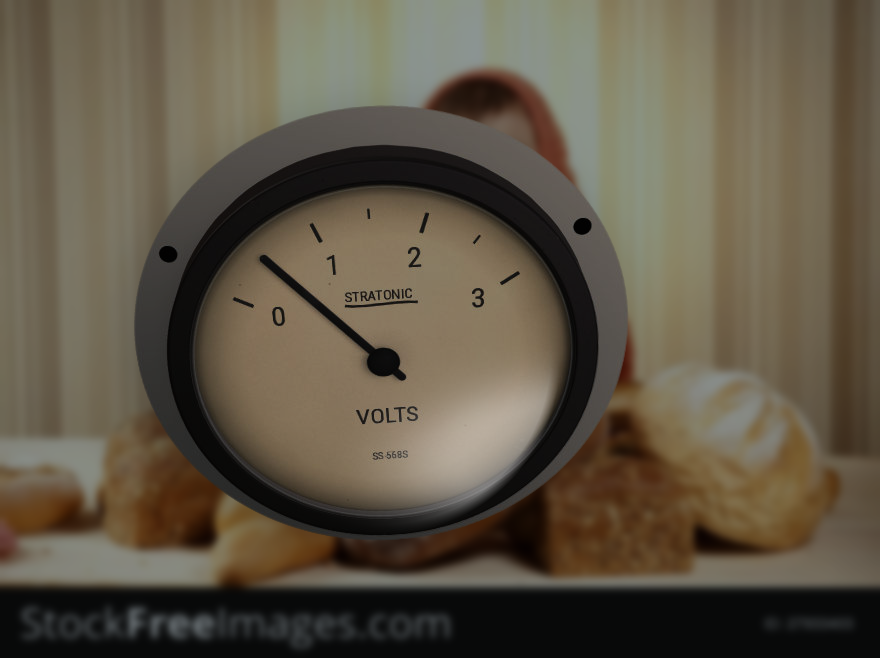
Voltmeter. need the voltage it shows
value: 0.5 V
